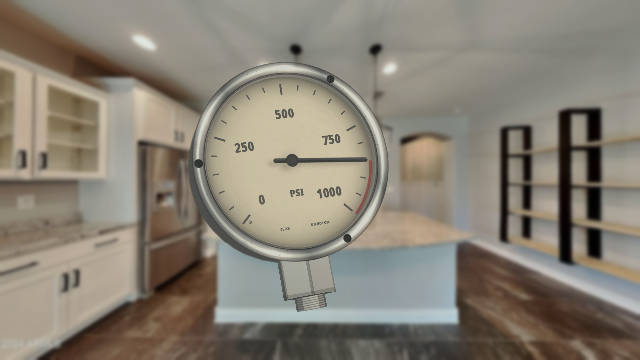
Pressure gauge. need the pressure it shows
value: 850 psi
